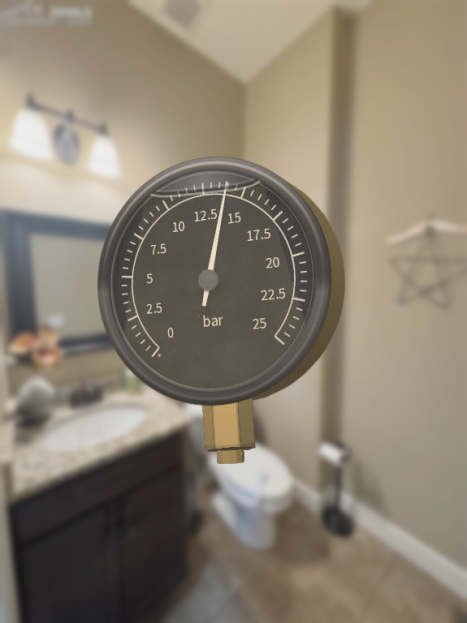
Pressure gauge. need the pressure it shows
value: 14 bar
